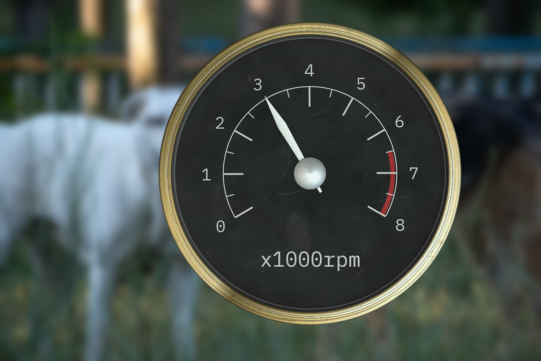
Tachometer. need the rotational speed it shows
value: 3000 rpm
